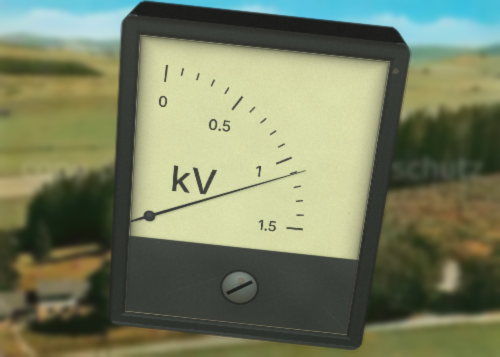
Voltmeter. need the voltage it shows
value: 1.1 kV
